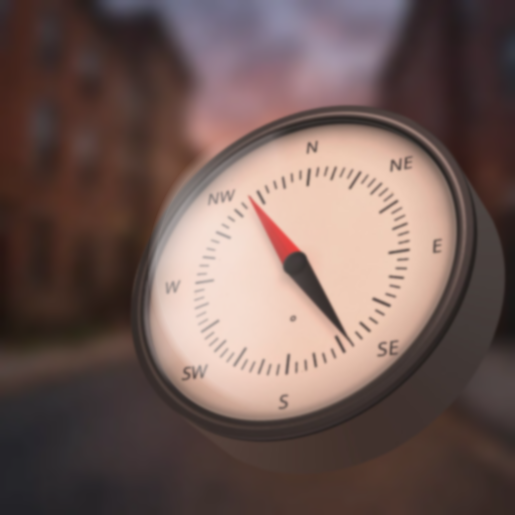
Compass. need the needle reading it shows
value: 325 °
